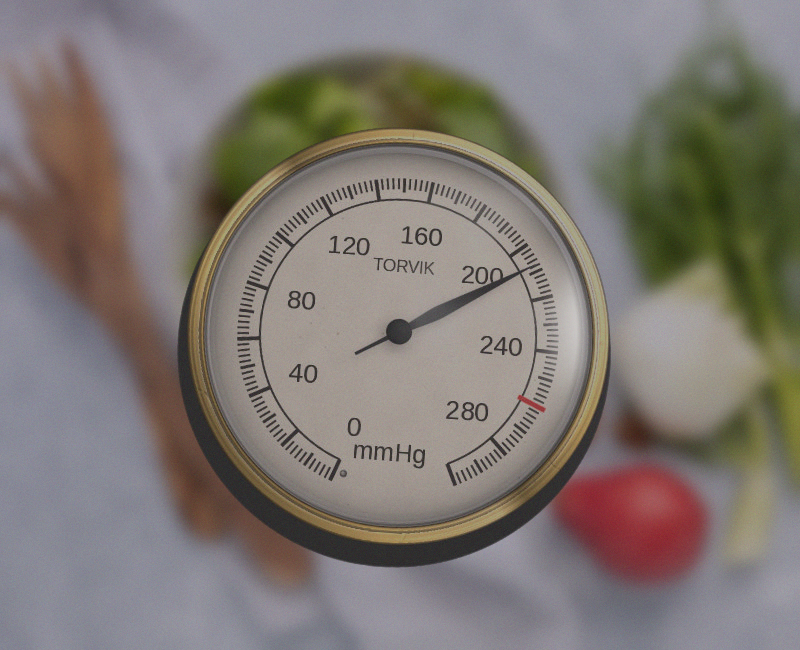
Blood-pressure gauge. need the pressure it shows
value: 208 mmHg
